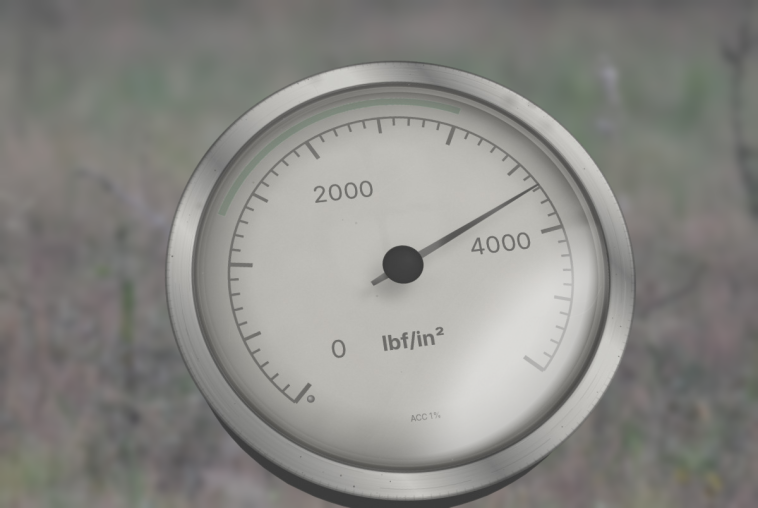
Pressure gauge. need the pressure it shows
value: 3700 psi
